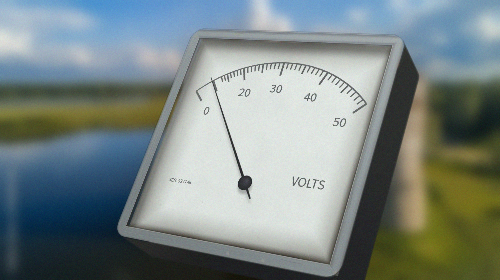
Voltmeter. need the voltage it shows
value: 10 V
